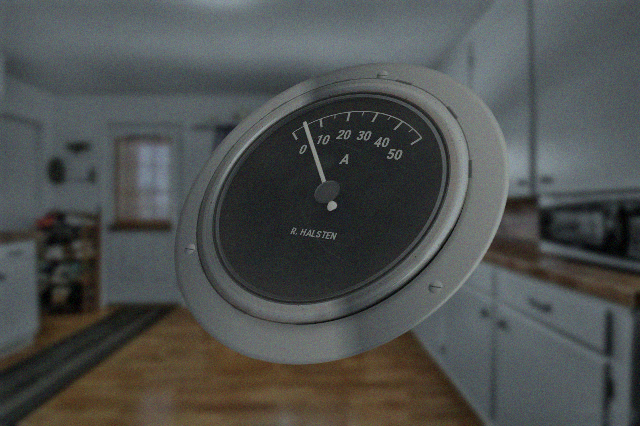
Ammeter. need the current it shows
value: 5 A
